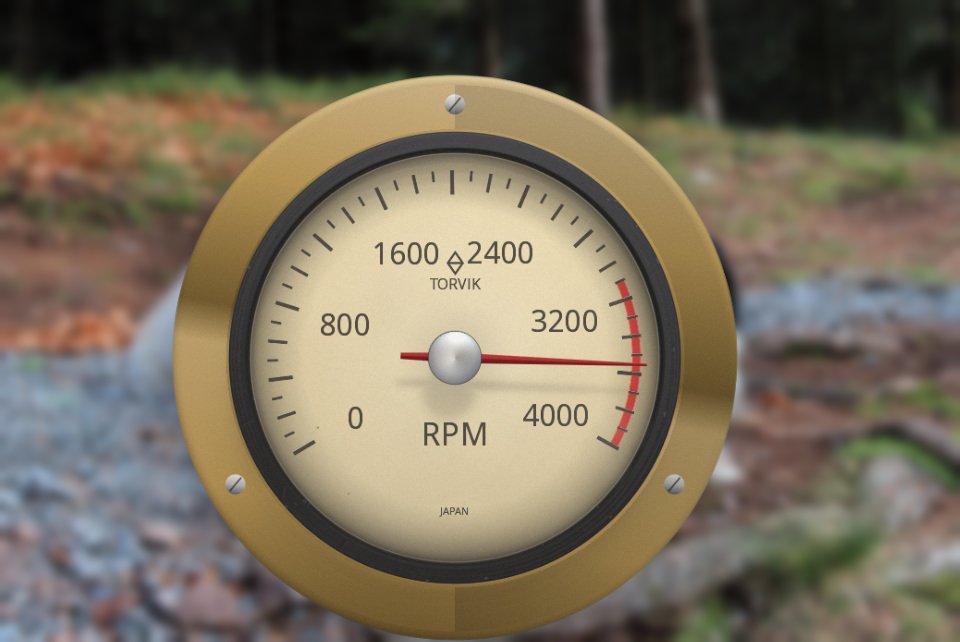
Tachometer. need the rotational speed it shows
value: 3550 rpm
